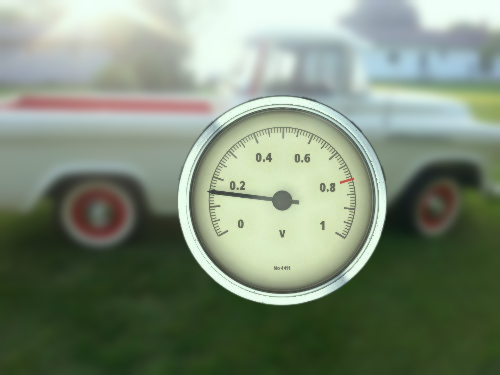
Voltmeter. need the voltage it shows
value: 0.15 V
